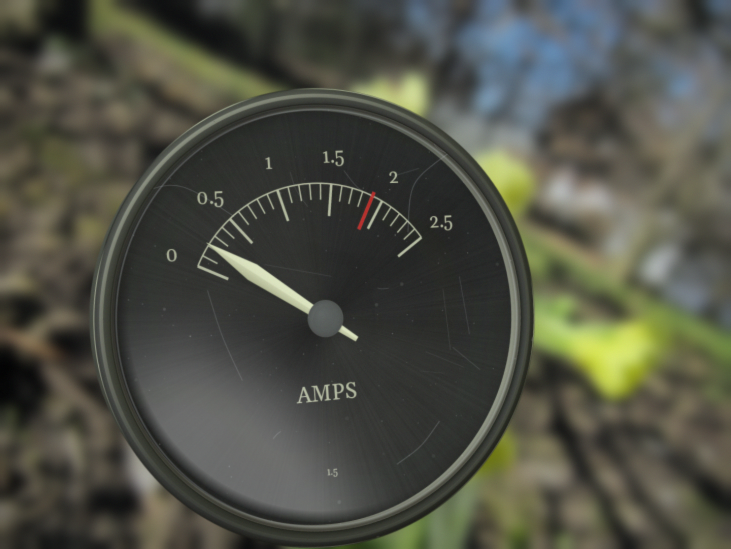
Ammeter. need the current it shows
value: 0.2 A
